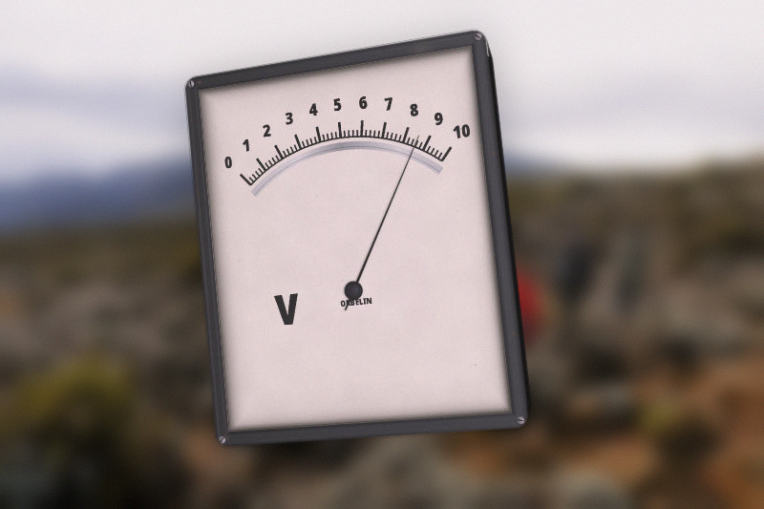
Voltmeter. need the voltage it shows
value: 8.6 V
